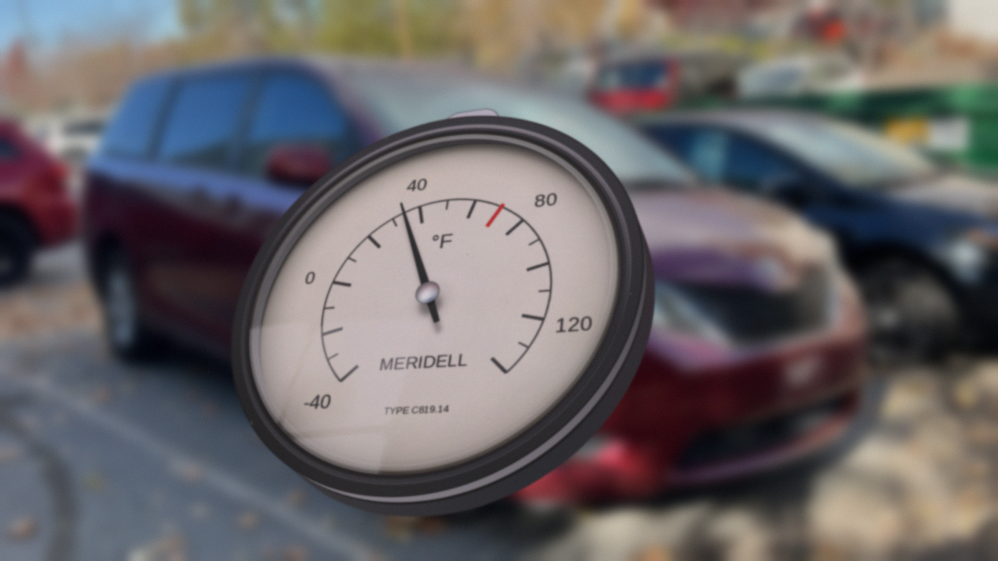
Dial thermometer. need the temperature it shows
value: 35 °F
